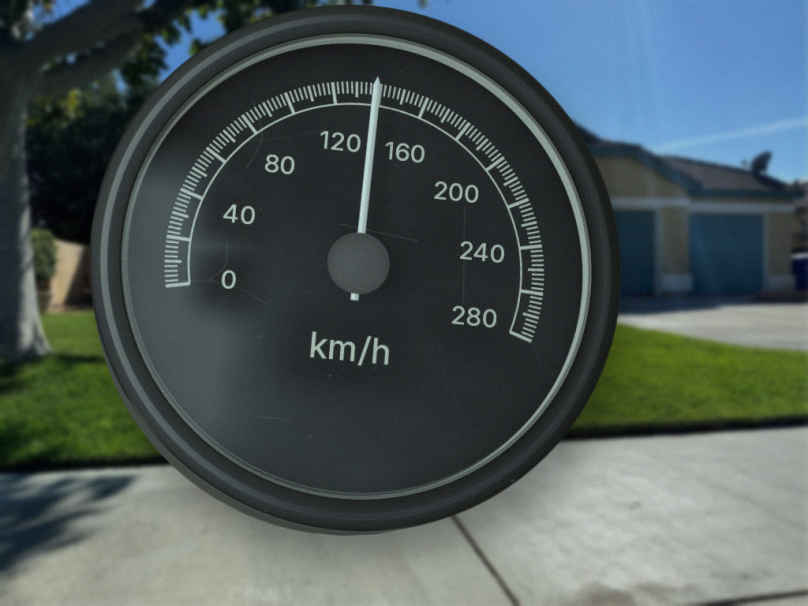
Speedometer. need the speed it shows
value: 138 km/h
